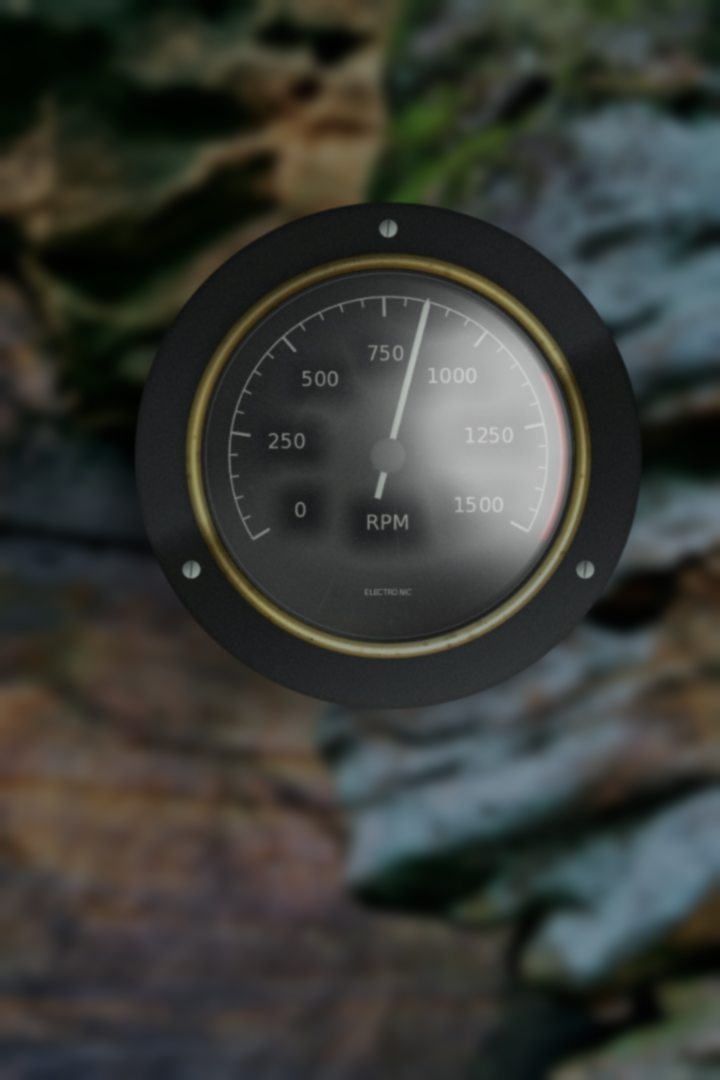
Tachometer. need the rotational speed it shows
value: 850 rpm
